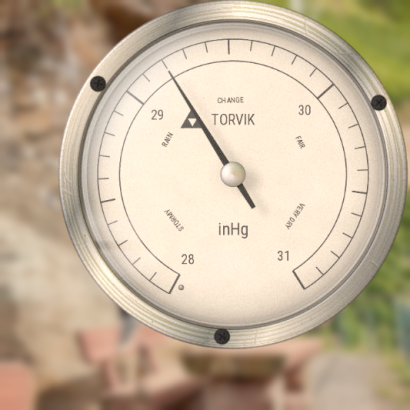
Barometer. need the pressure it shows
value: 29.2 inHg
